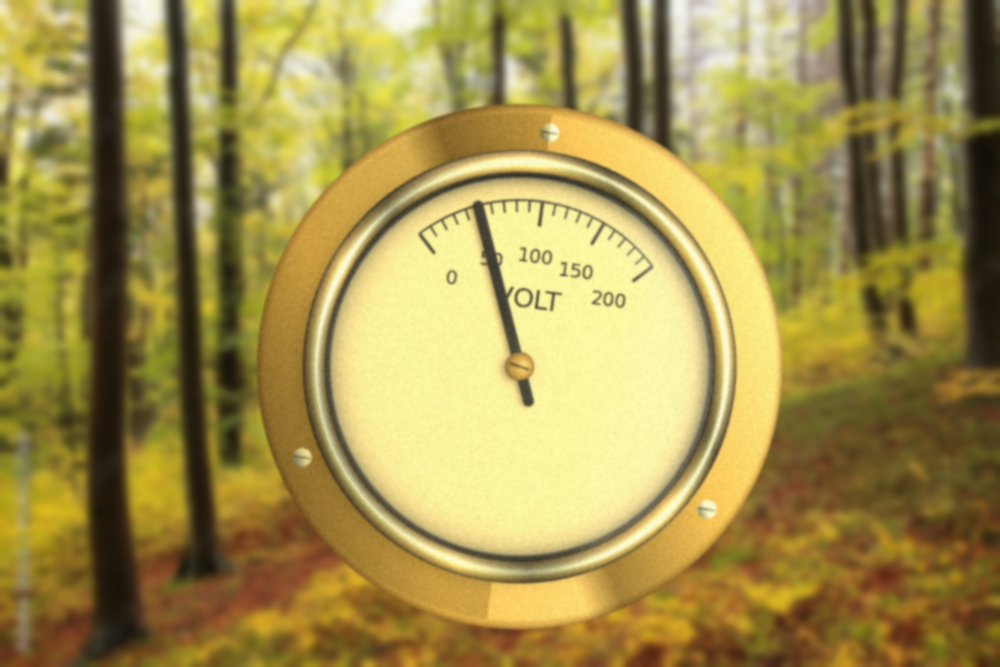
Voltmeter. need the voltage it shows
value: 50 V
